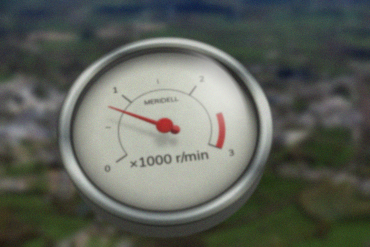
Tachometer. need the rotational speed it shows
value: 750 rpm
